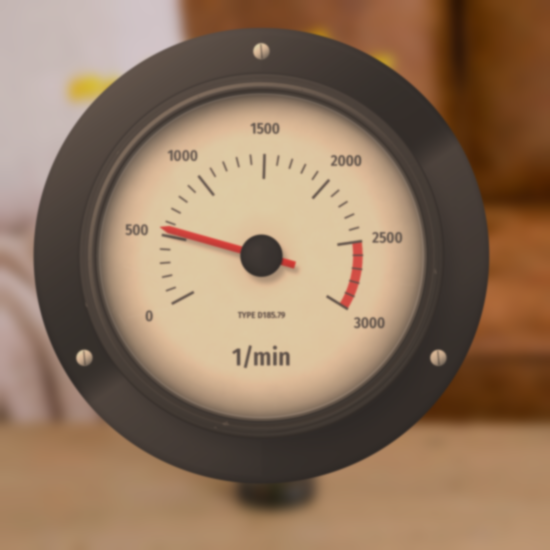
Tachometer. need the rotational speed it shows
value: 550 rpm
